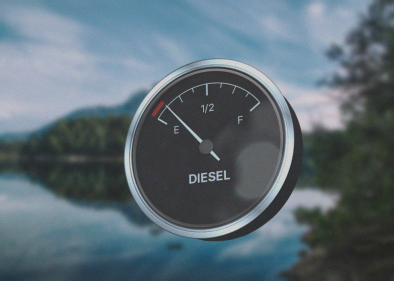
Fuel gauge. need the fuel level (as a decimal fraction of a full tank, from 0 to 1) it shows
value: 0.125
